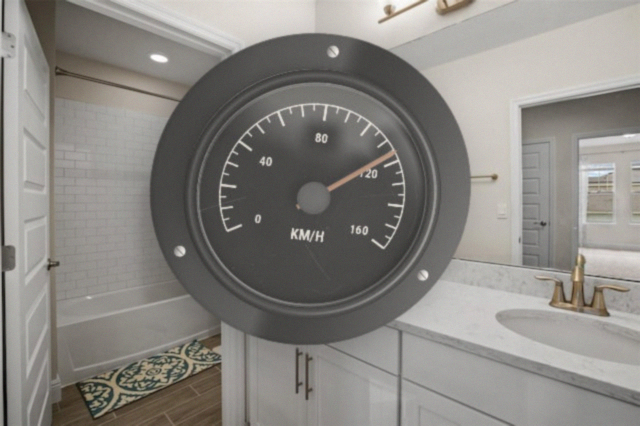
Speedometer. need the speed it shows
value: 115 km/h
